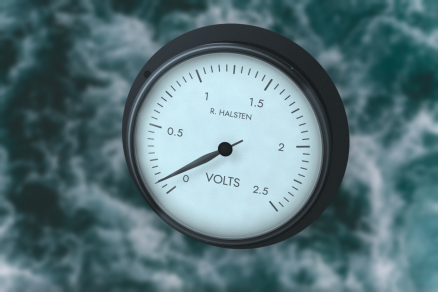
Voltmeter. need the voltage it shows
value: 0.1 V
